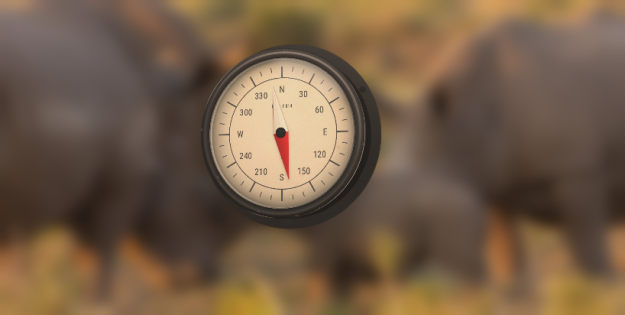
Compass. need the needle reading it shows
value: 170 °
